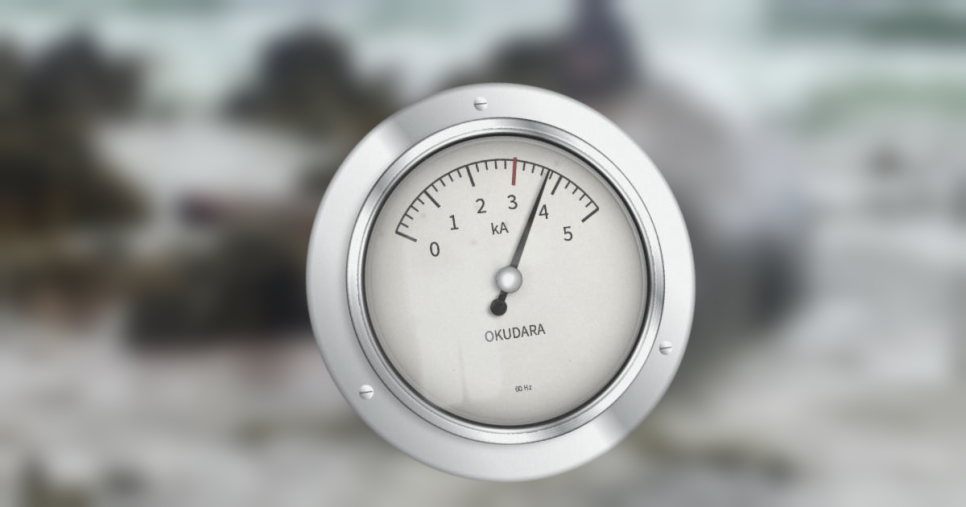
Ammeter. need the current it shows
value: 3.7 kA
